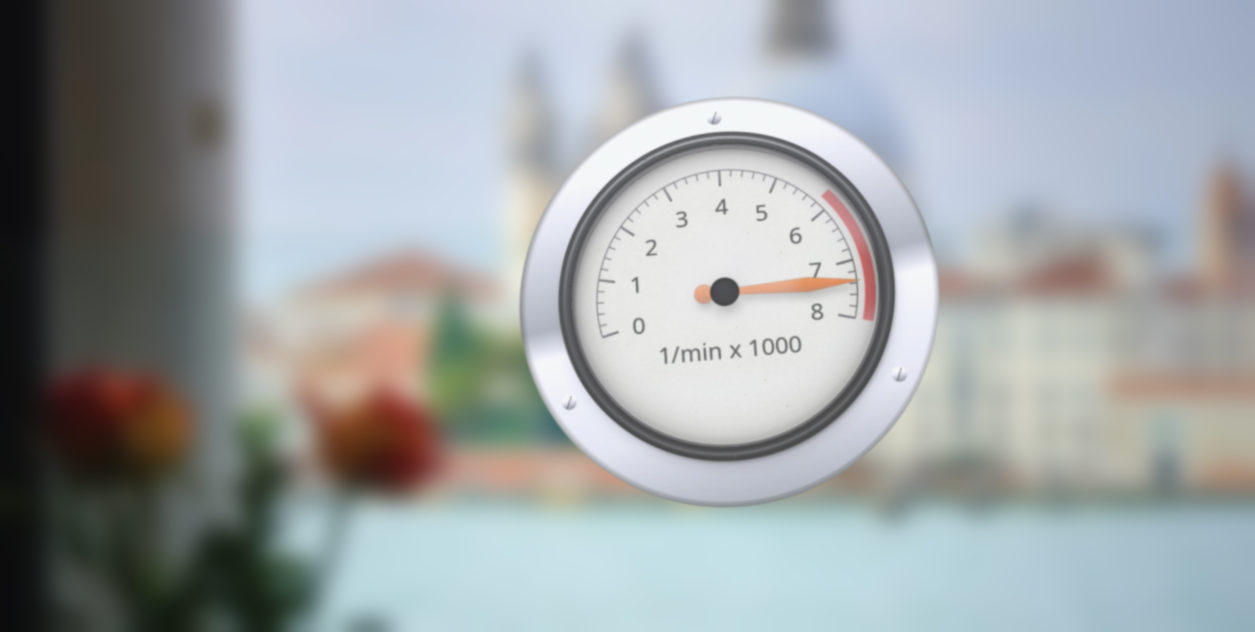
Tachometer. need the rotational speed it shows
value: 7400 rpm
